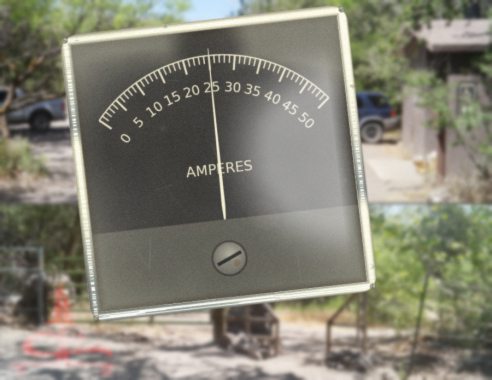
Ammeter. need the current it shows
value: 25 A
